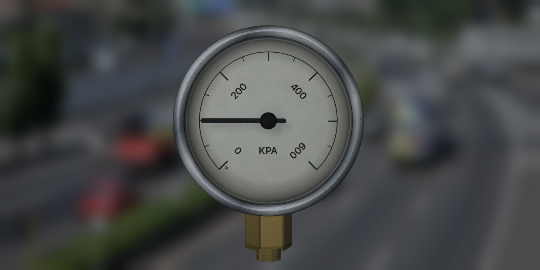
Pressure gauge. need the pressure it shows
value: 100 kPa
